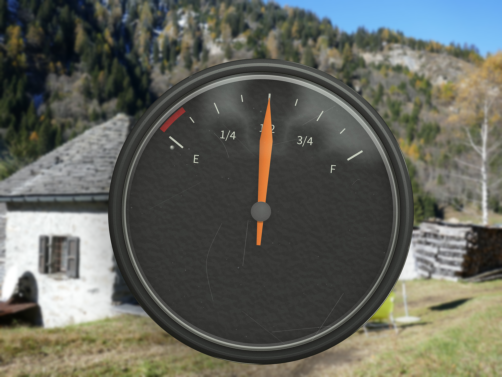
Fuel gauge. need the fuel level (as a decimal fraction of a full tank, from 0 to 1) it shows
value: 0.5
